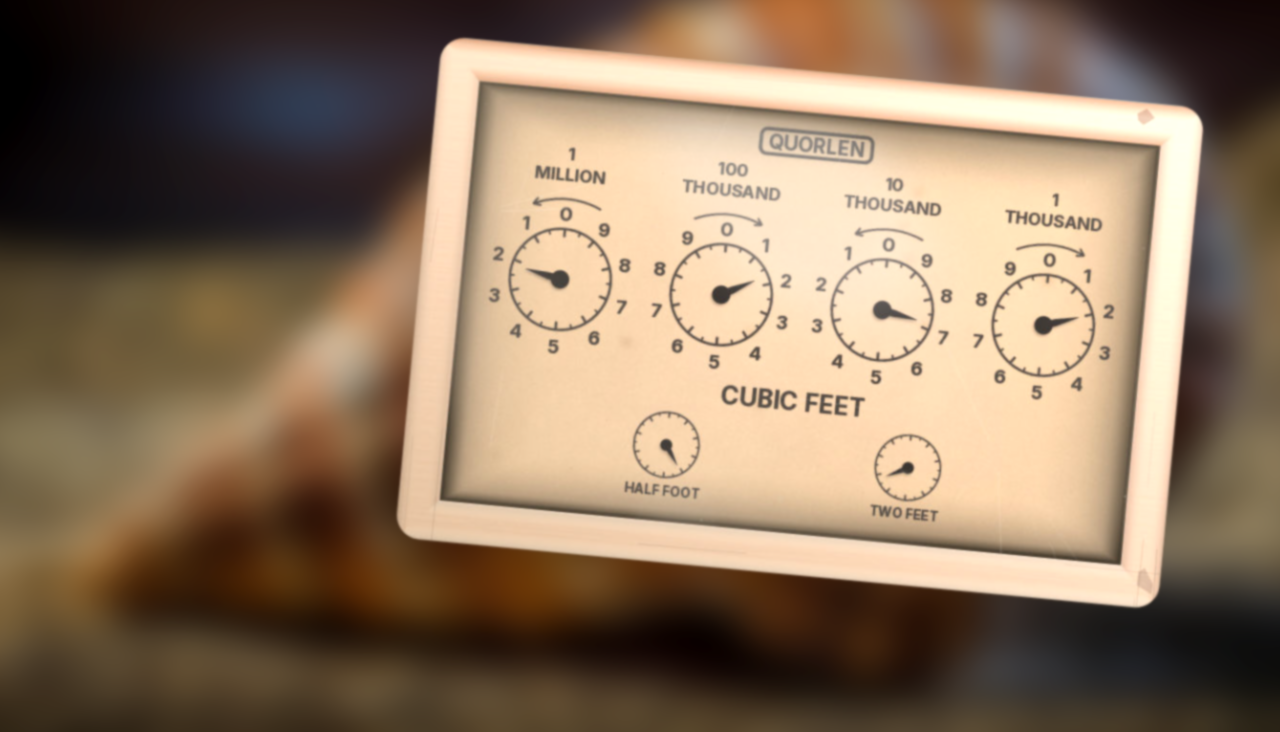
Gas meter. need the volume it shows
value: 217200 ft³
